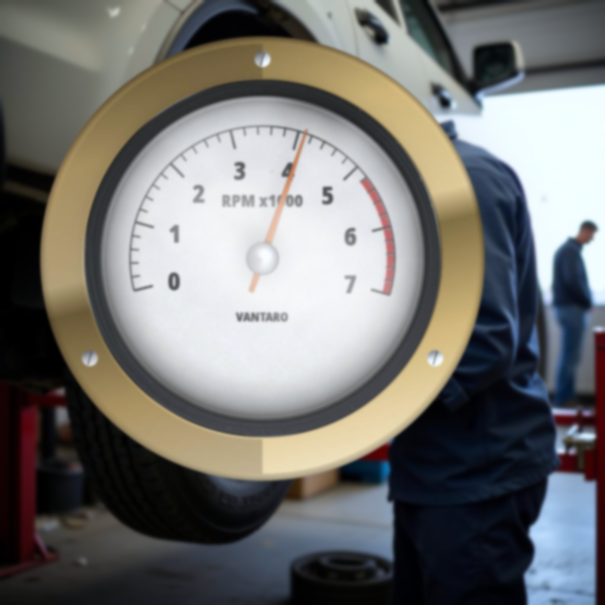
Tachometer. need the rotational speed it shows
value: 4100 rpm
